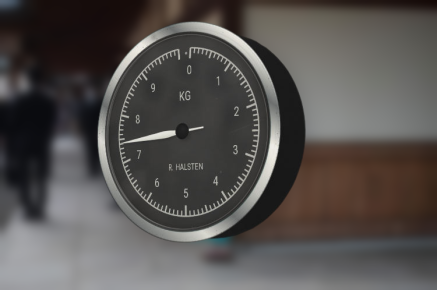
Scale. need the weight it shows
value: 7.4 kg
